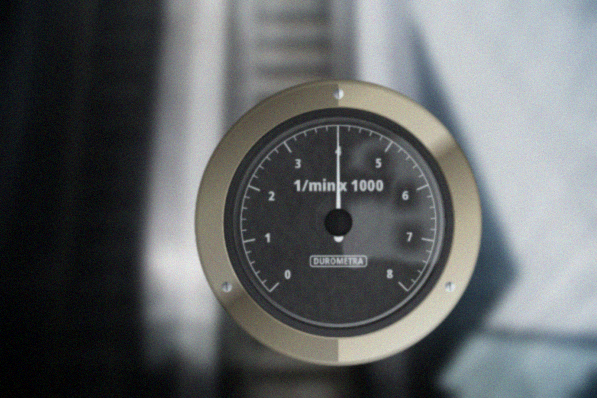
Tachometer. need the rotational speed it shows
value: 4000 rpm
